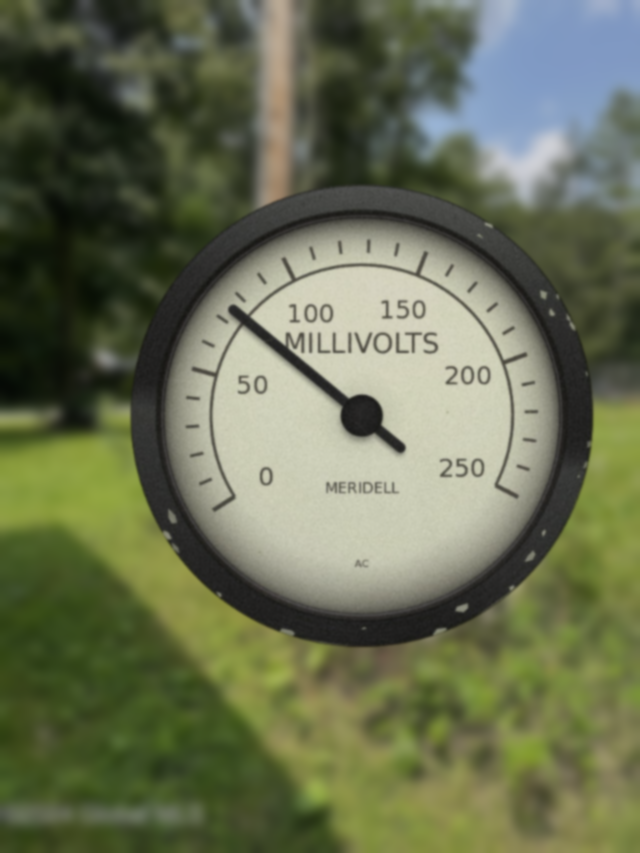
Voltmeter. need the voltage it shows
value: 75 mV
